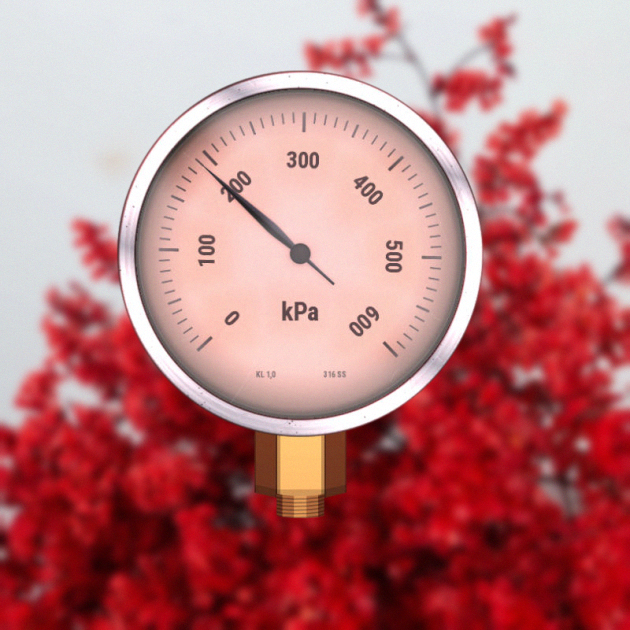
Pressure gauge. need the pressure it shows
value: 190 kPa
